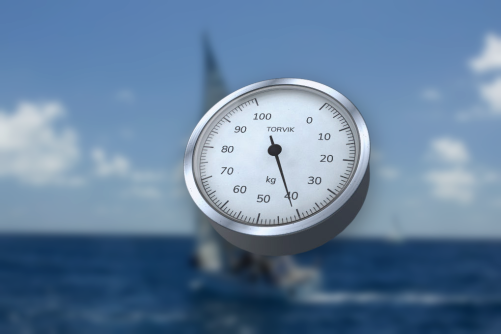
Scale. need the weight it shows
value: 41 kg
